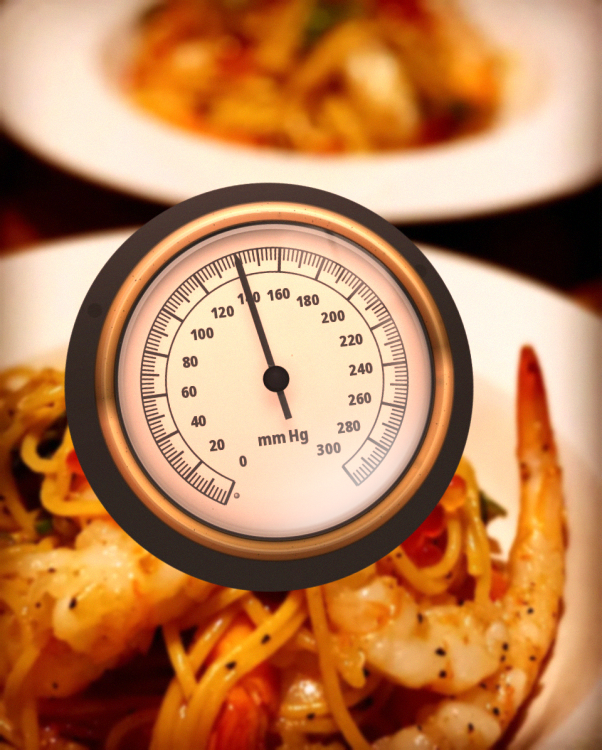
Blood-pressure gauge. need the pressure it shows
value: 140 mmHg
